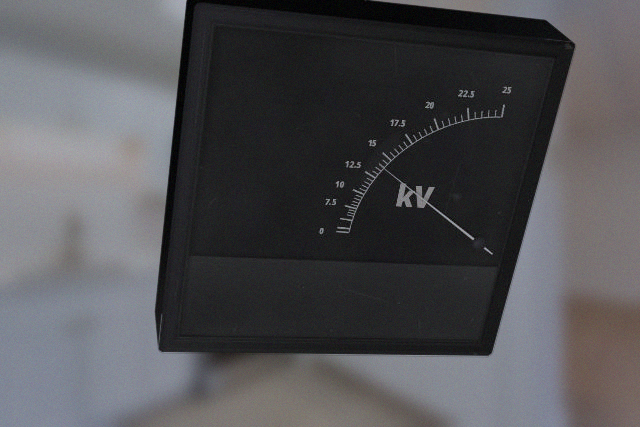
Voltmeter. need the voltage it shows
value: 14 kV
